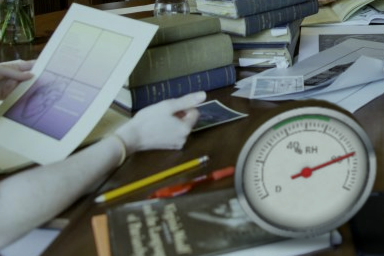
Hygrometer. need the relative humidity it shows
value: 80 %
